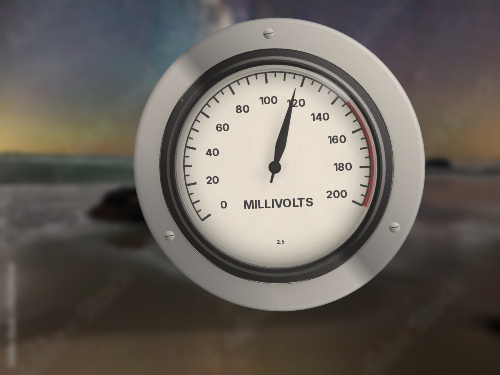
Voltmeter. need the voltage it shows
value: 117.5 mV
